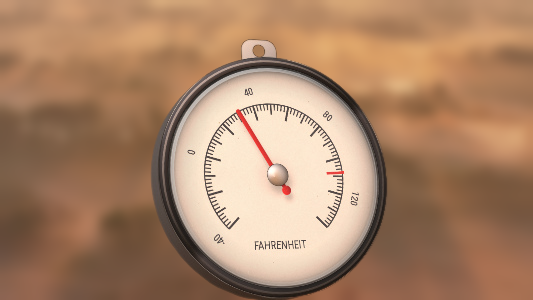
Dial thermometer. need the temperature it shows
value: 30 °F
